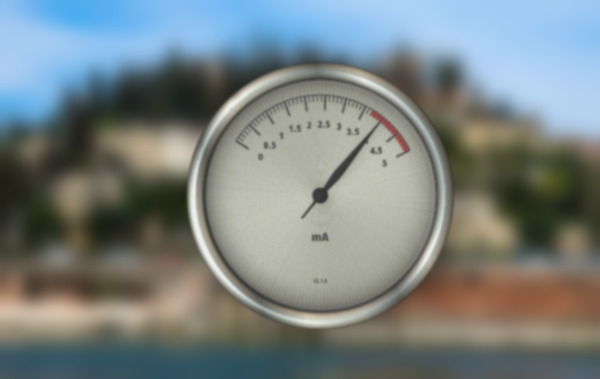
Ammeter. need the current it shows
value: 4 mA
